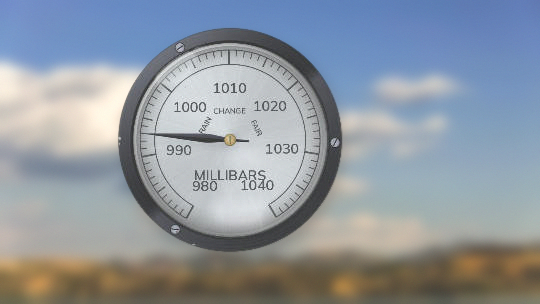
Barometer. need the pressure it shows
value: 993 mbar
